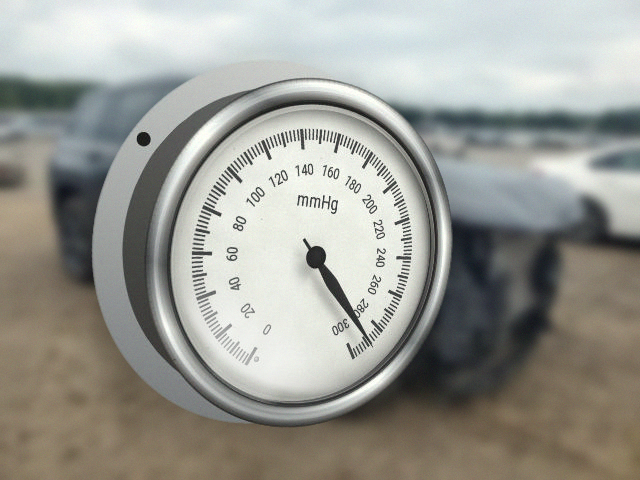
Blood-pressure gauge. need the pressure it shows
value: 290 mmHg
